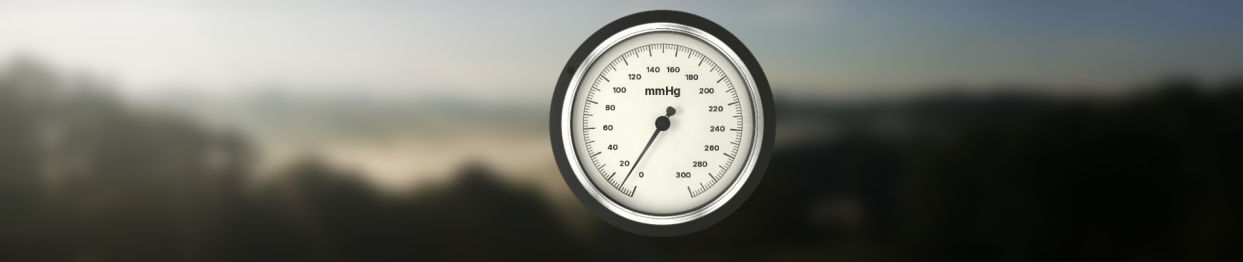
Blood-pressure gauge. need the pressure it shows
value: 10 mmHg
